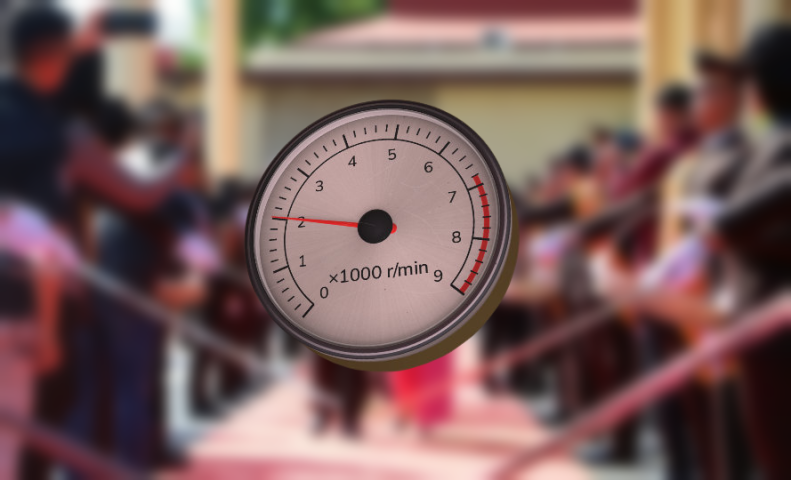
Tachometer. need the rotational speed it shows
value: 2000 rpm
